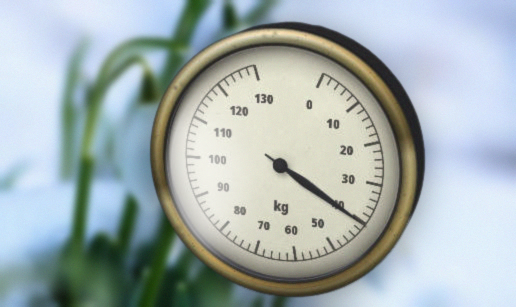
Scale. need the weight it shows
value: 40 kg
